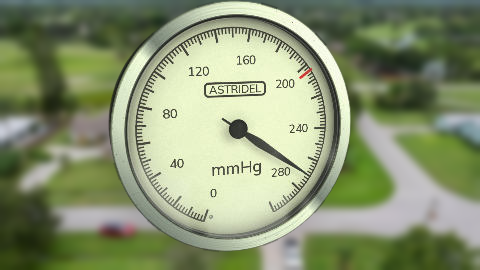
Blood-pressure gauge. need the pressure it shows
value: 270 mmHg
